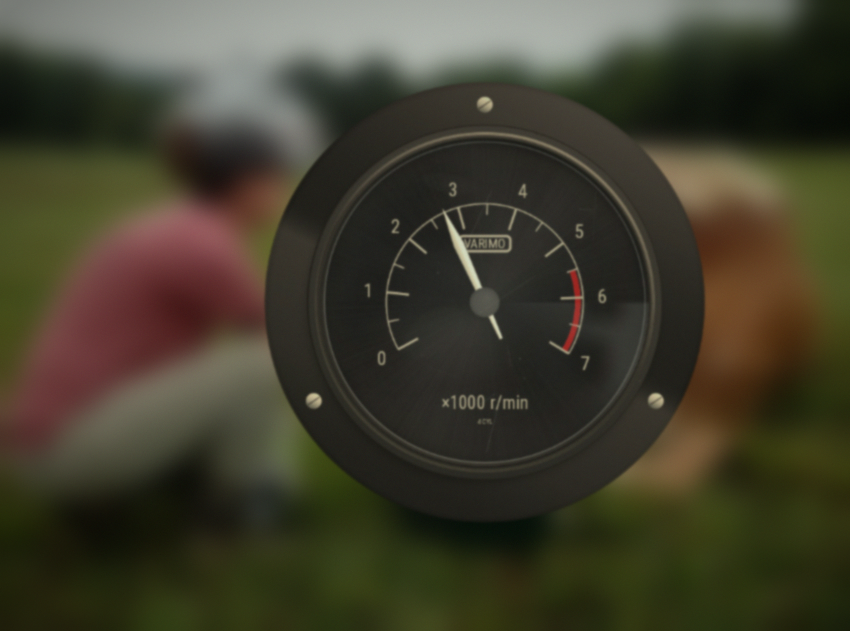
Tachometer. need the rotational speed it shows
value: 2750 rpm
